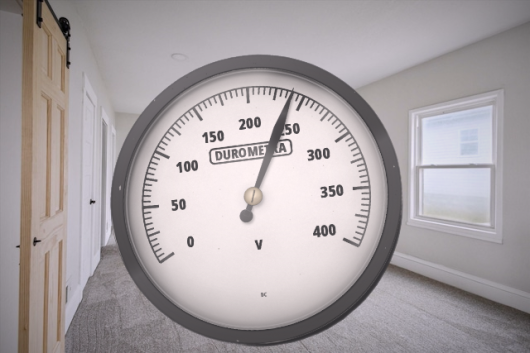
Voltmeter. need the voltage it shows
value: 240 V
